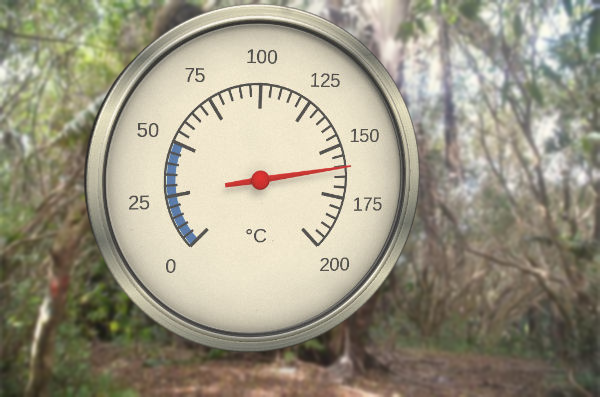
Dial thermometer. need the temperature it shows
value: 160 °C
